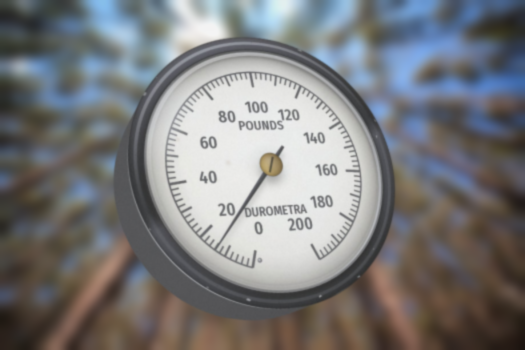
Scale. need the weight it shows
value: 14 lb
